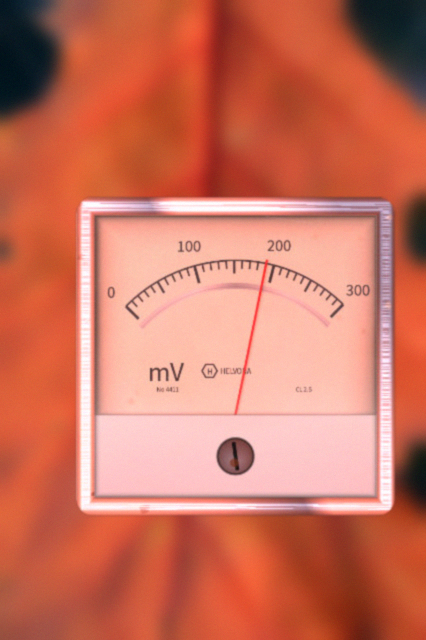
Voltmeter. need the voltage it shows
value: 190 mV
